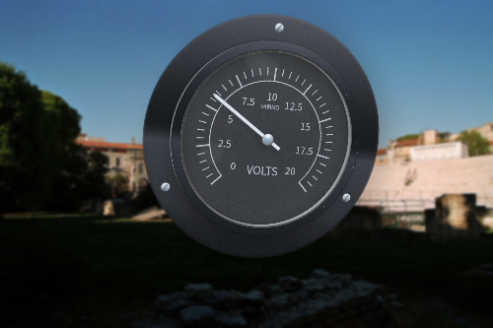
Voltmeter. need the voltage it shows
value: 5.75 V
